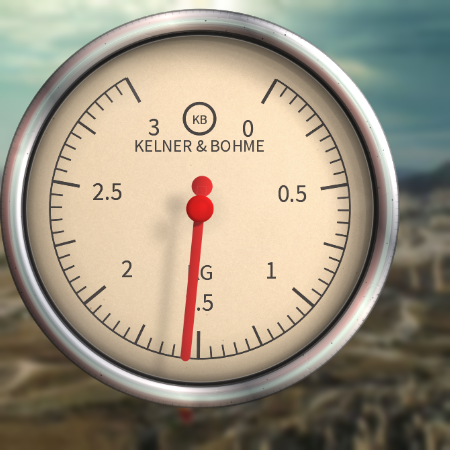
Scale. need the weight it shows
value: 1.55 kg
